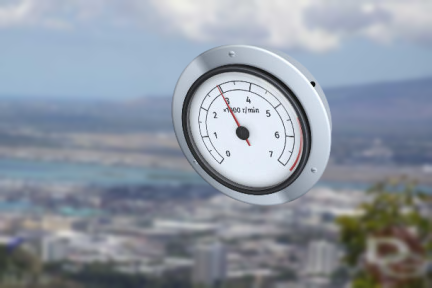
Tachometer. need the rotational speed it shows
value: 3000 rpm
